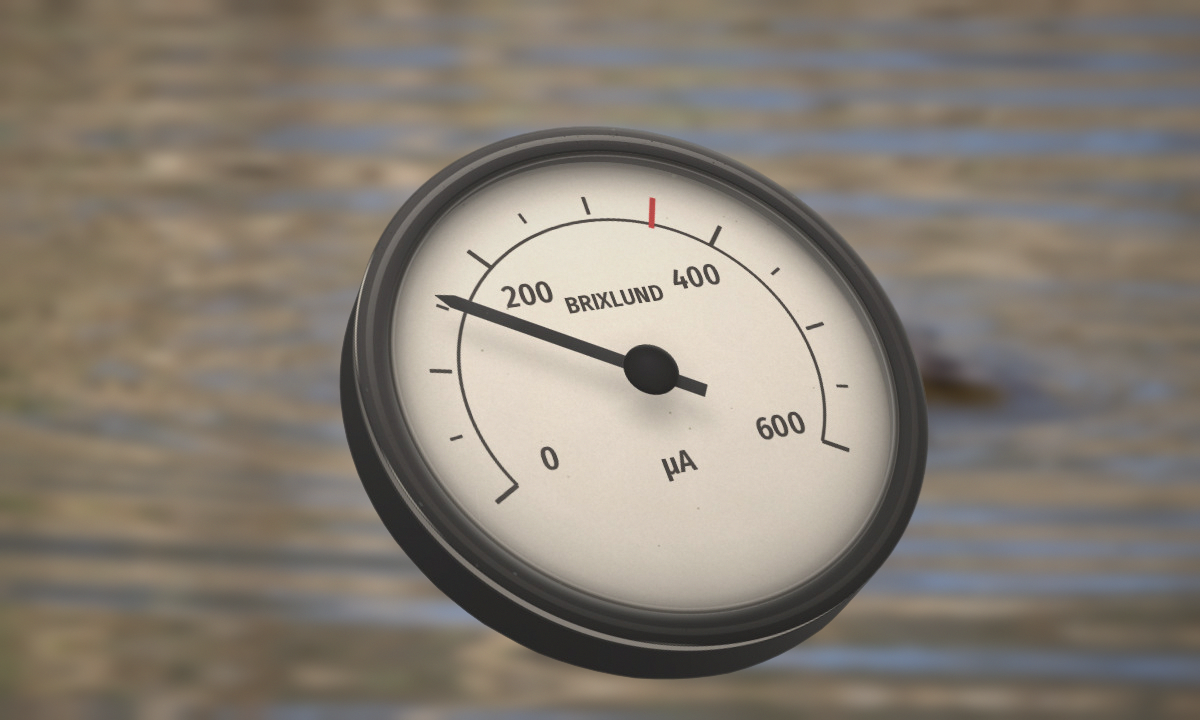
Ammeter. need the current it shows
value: 150 µA
